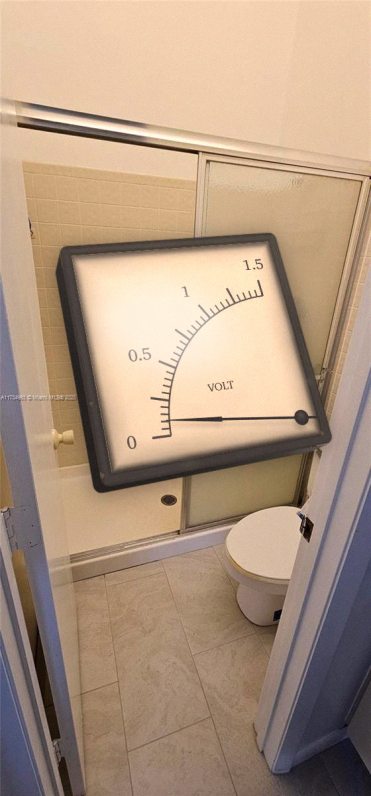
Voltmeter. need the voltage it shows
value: 0.1 V
